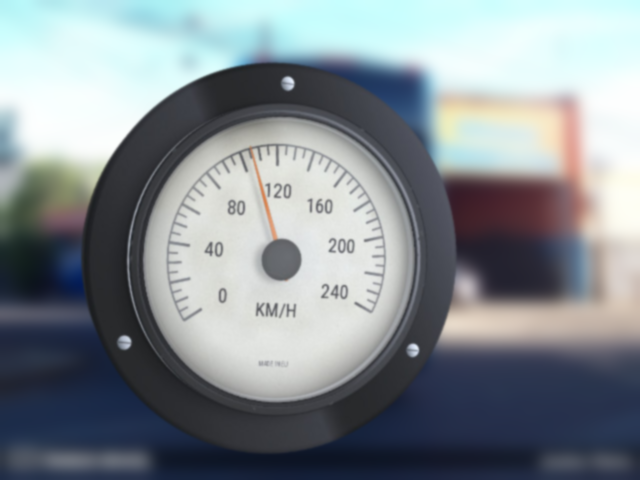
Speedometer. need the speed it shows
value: 105 km/h
